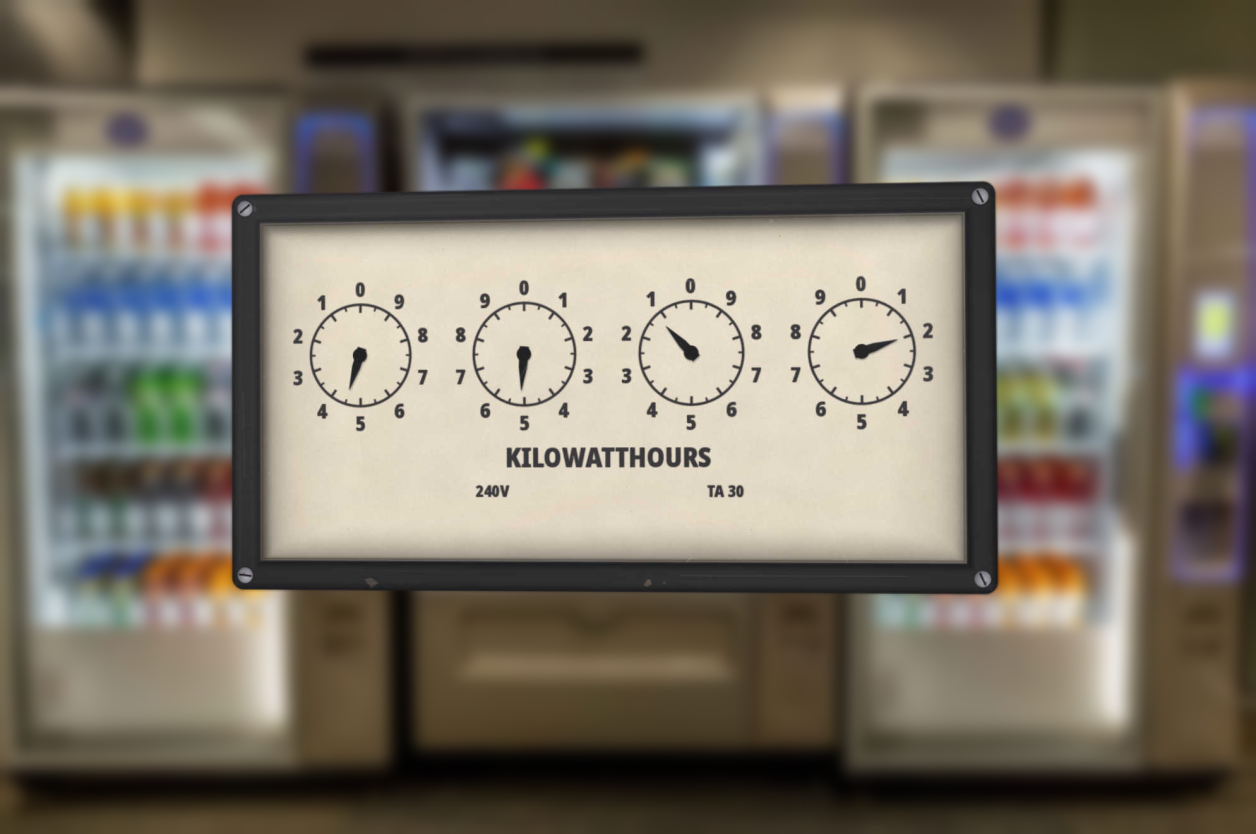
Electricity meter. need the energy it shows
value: 4512 kWh
